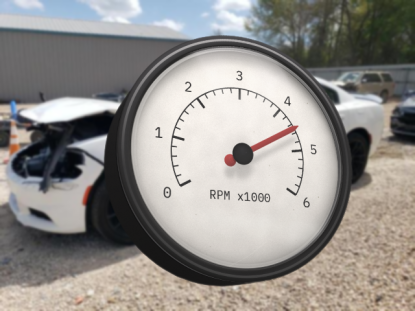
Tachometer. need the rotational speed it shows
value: 4500 rpm
